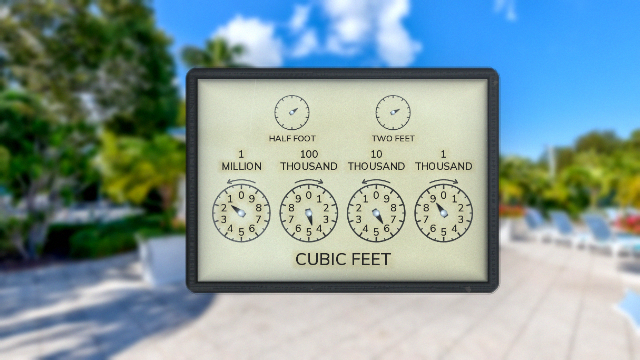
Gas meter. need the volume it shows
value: 145900 ft³
